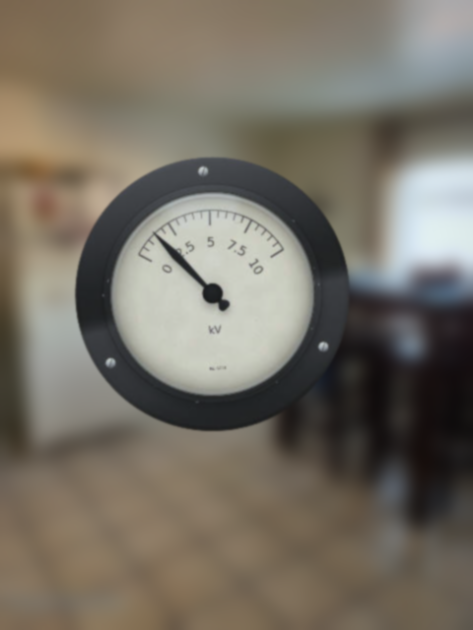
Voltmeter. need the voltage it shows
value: 1.5 kV
